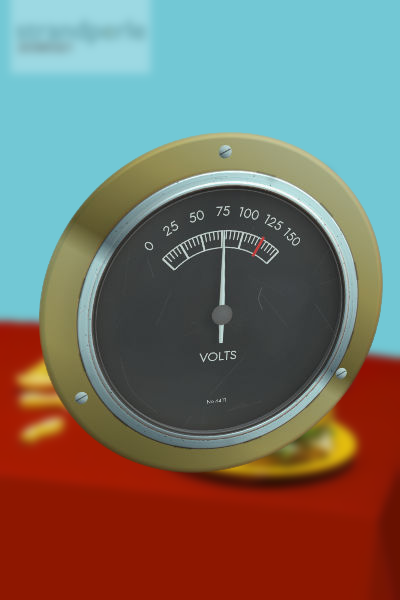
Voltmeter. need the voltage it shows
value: 75 V
